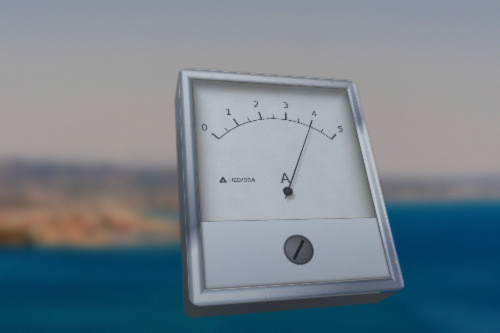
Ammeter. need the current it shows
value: 4 A
